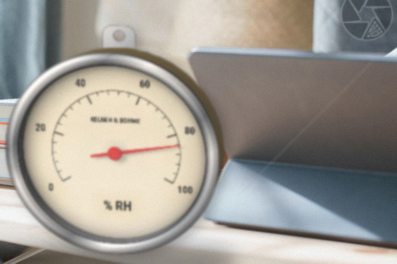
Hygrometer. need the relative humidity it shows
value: 84 %
